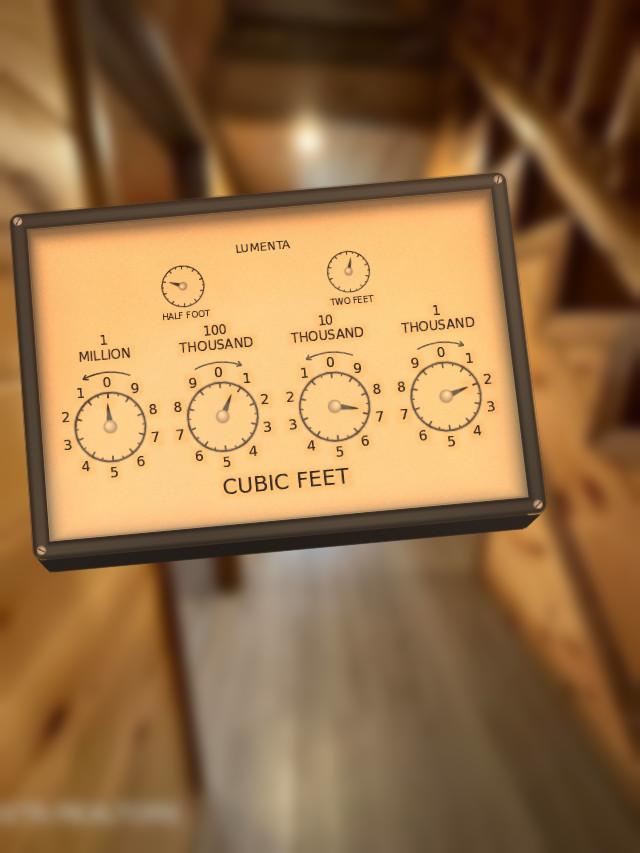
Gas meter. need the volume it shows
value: 7200 ft³
